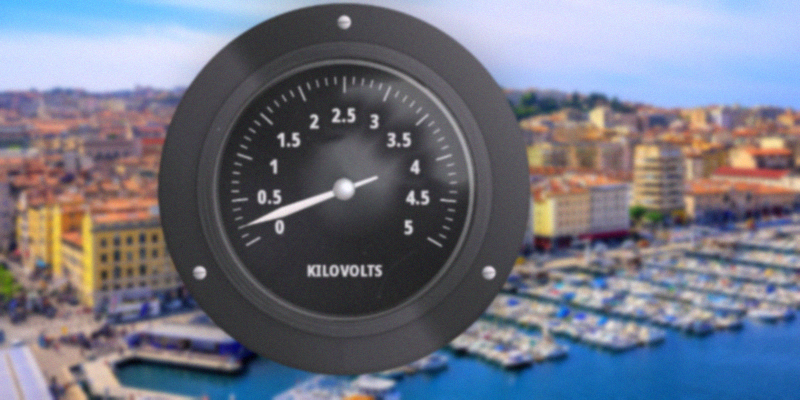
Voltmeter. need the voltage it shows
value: 0.2 kV
